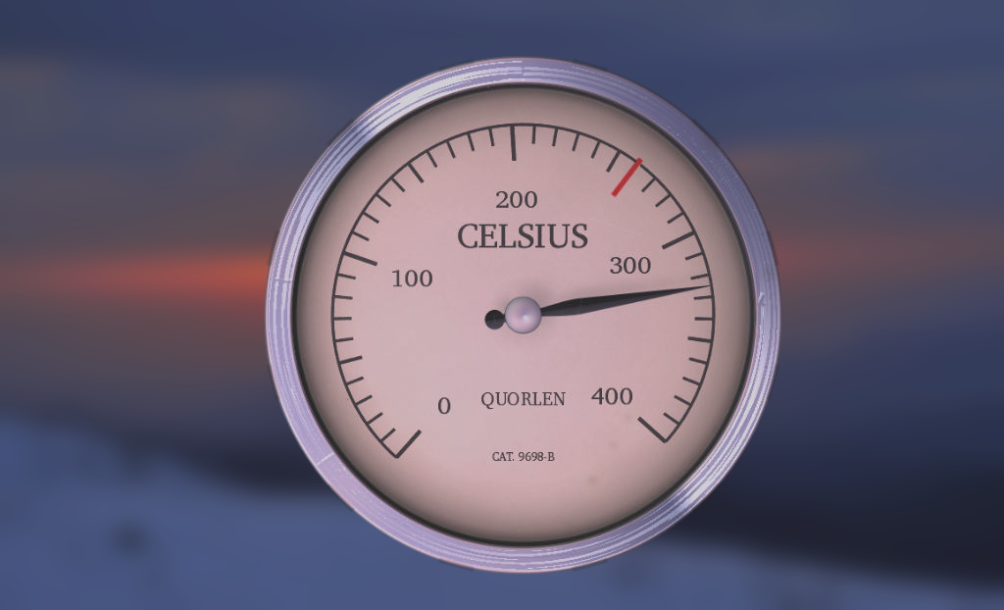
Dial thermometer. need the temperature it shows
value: 325 °C
